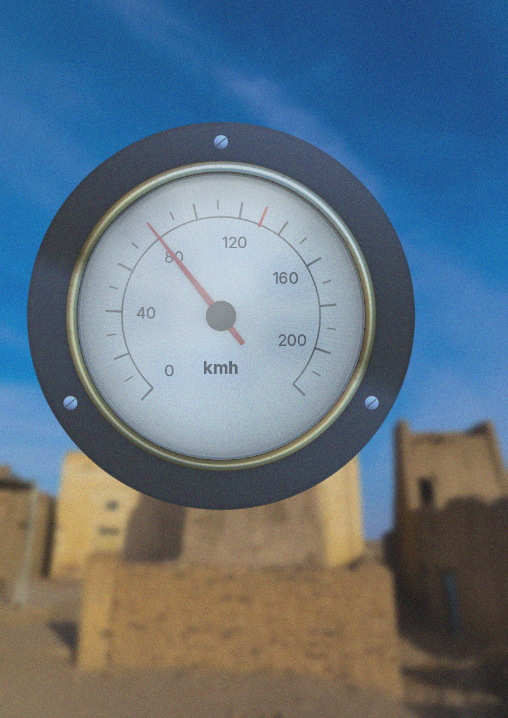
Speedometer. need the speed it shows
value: 80 km/h
